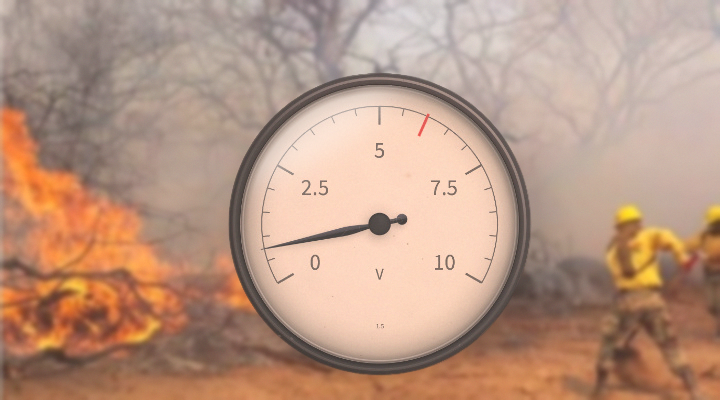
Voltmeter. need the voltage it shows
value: 0.75 V
